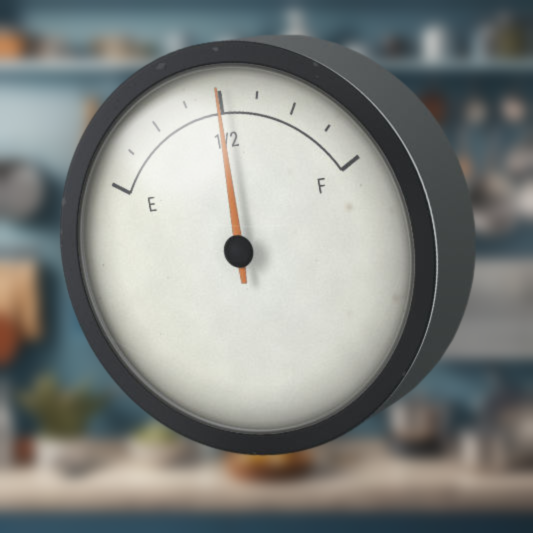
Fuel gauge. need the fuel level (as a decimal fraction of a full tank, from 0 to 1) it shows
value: 0.5
